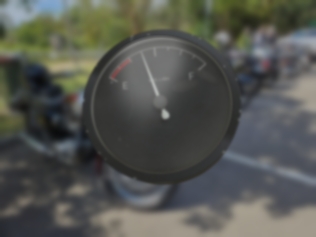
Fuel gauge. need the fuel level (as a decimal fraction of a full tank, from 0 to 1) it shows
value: 0.375
